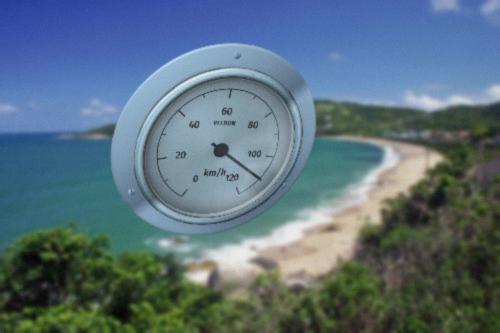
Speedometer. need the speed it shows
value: 110 km/h
